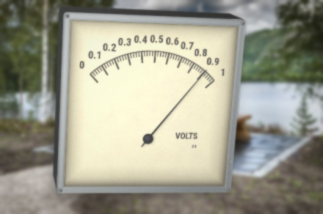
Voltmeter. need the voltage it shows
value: 0.9 V
